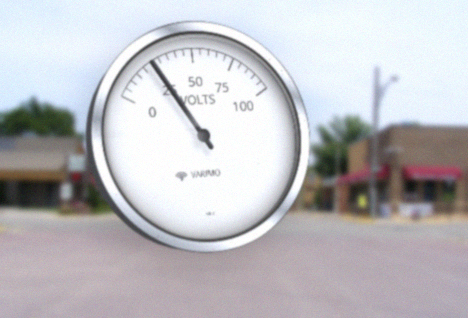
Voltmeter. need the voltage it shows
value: 25 V
